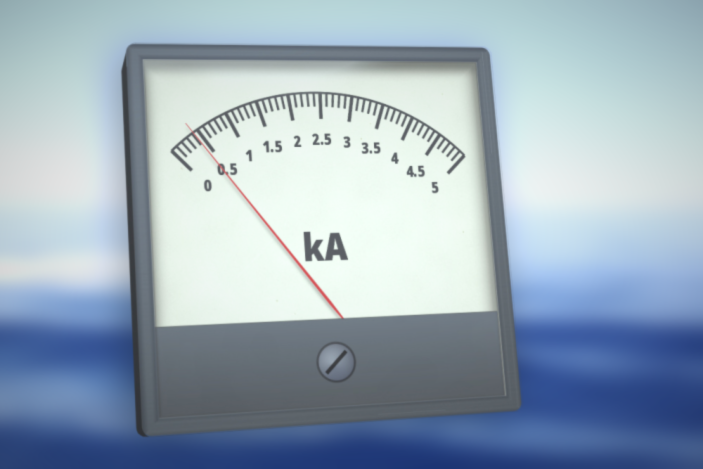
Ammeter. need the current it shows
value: 0.4 kA
